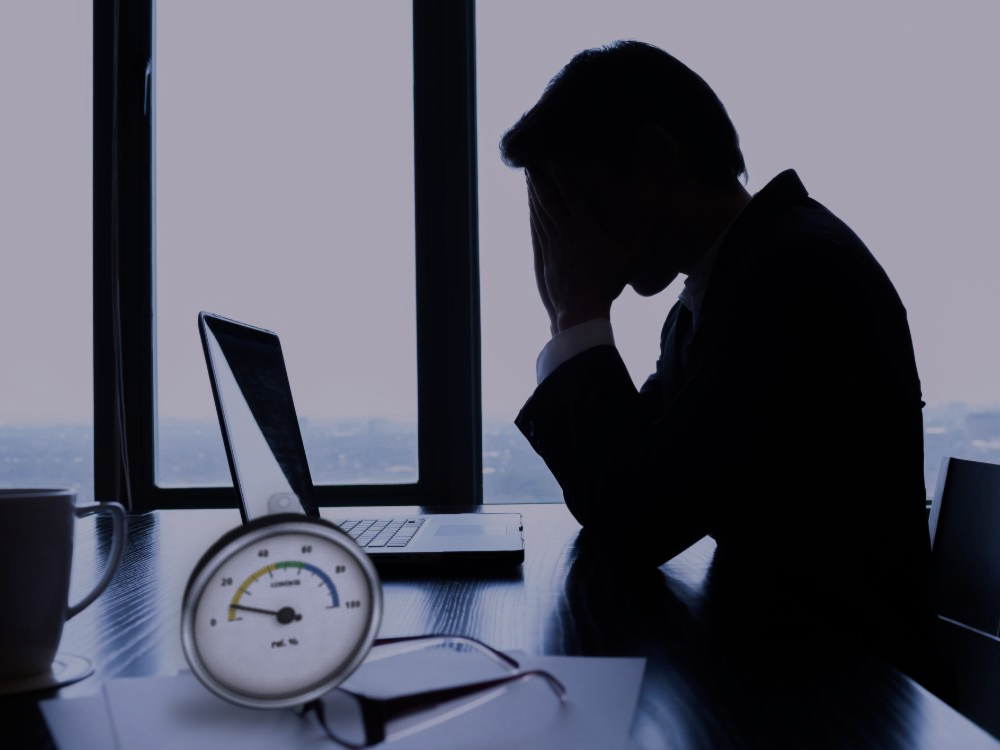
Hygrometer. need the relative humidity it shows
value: 10 %
